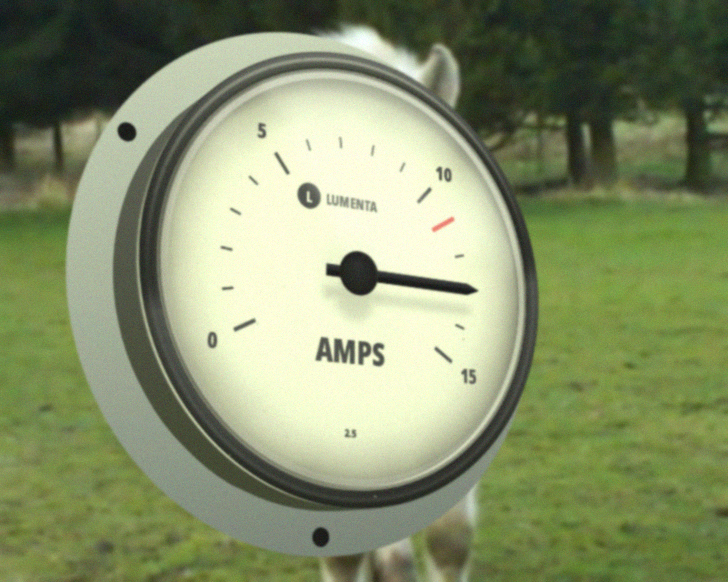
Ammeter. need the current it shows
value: 13 A
